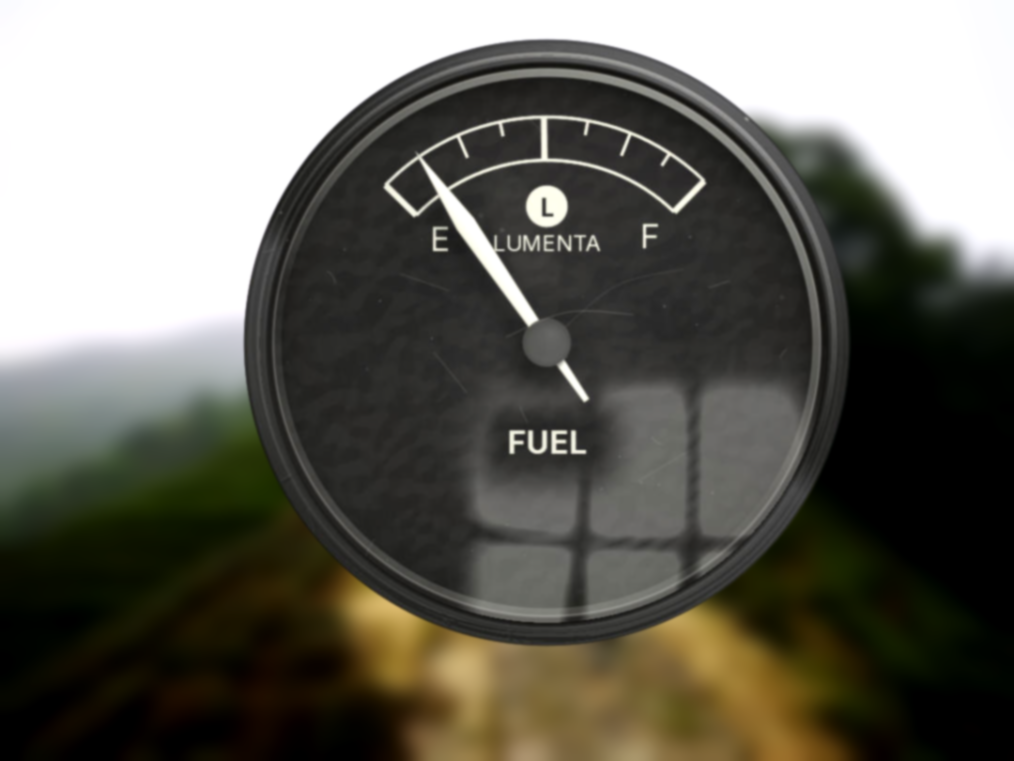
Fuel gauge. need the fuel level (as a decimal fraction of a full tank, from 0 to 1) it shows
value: 0.125
